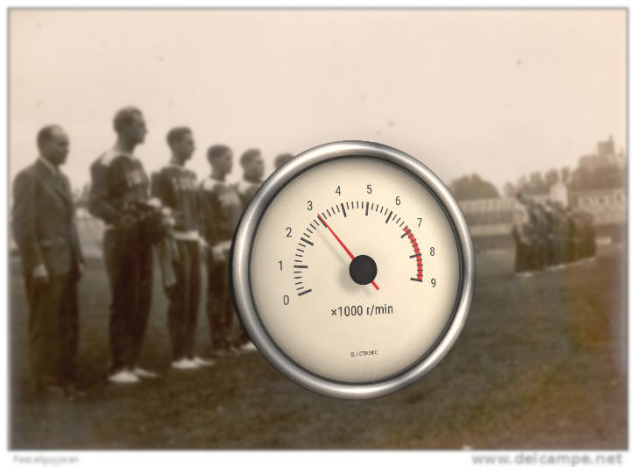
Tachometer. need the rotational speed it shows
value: 3000 rpm
